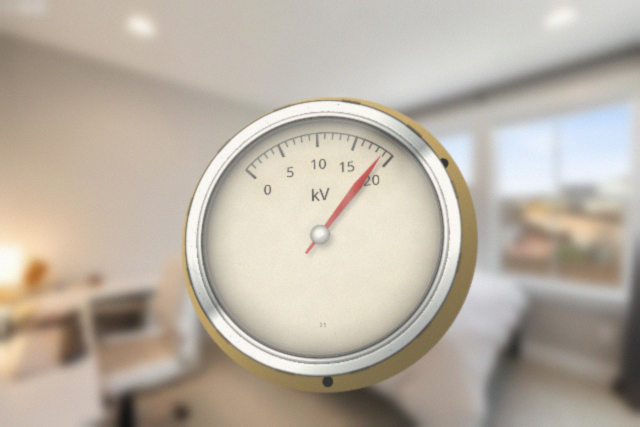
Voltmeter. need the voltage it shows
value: 19 kV
